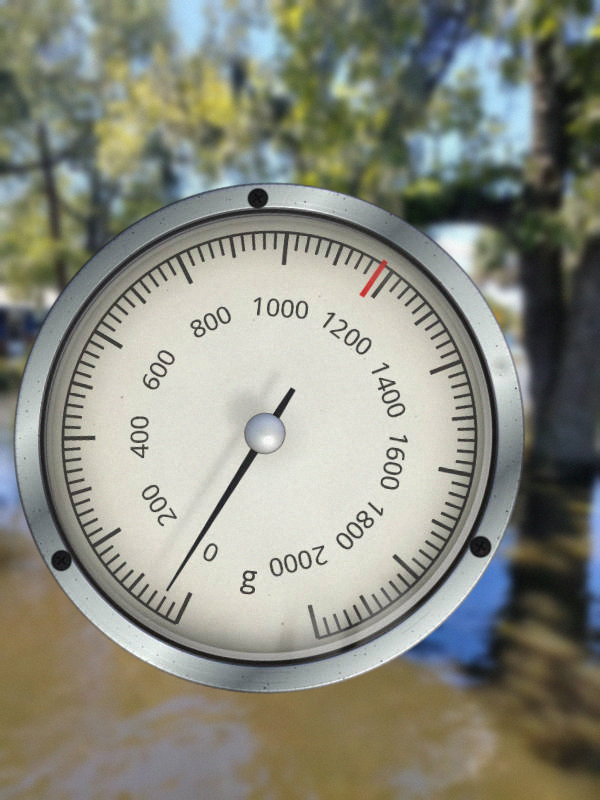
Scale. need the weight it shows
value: 40 g
